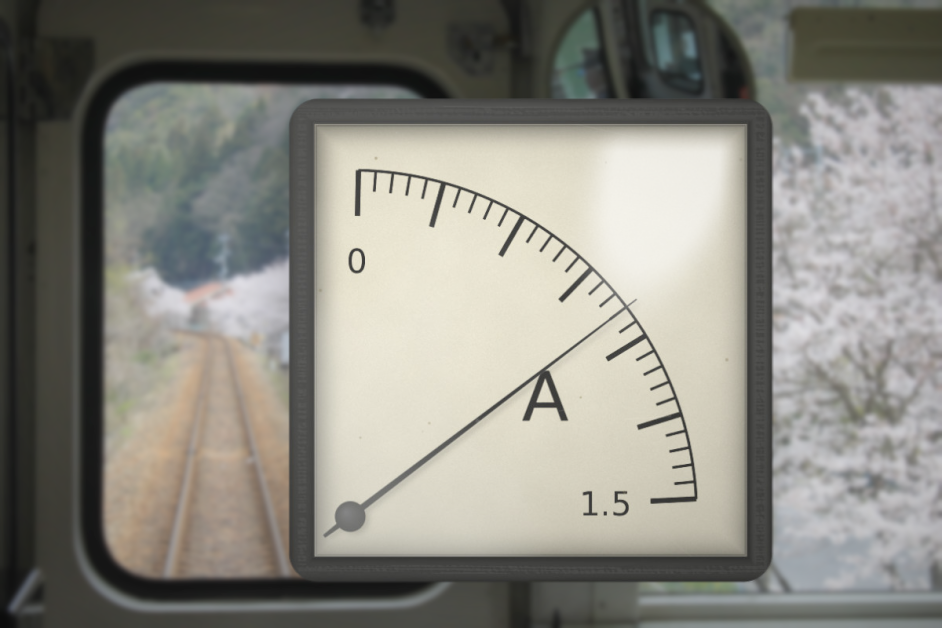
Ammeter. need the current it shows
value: 0.9 A
